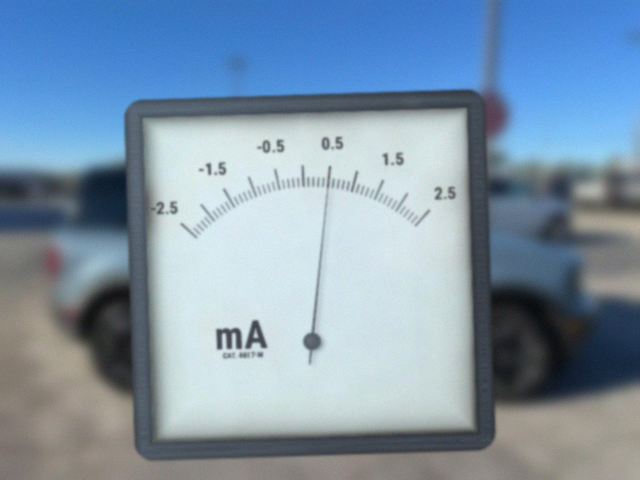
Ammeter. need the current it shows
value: 0.5 mA
